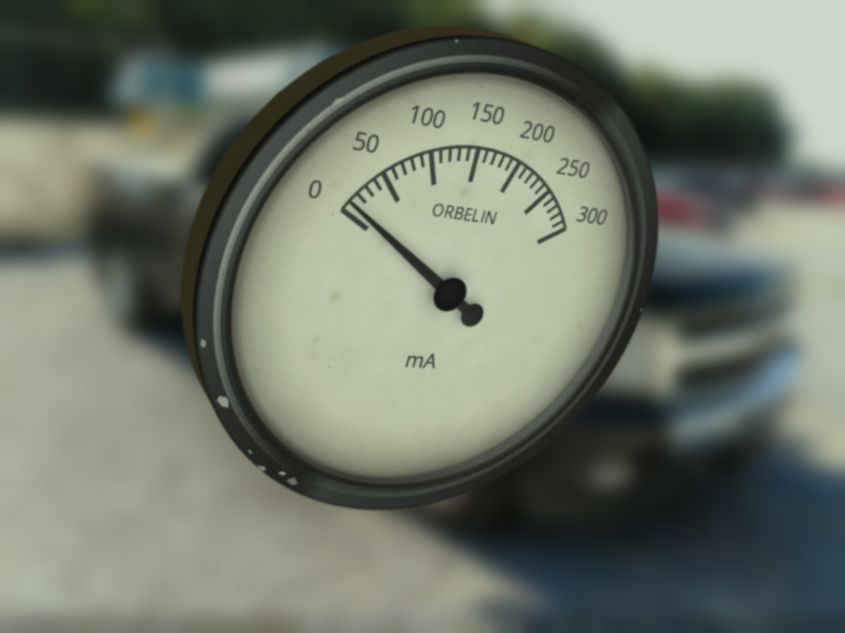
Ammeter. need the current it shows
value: 10 mA
